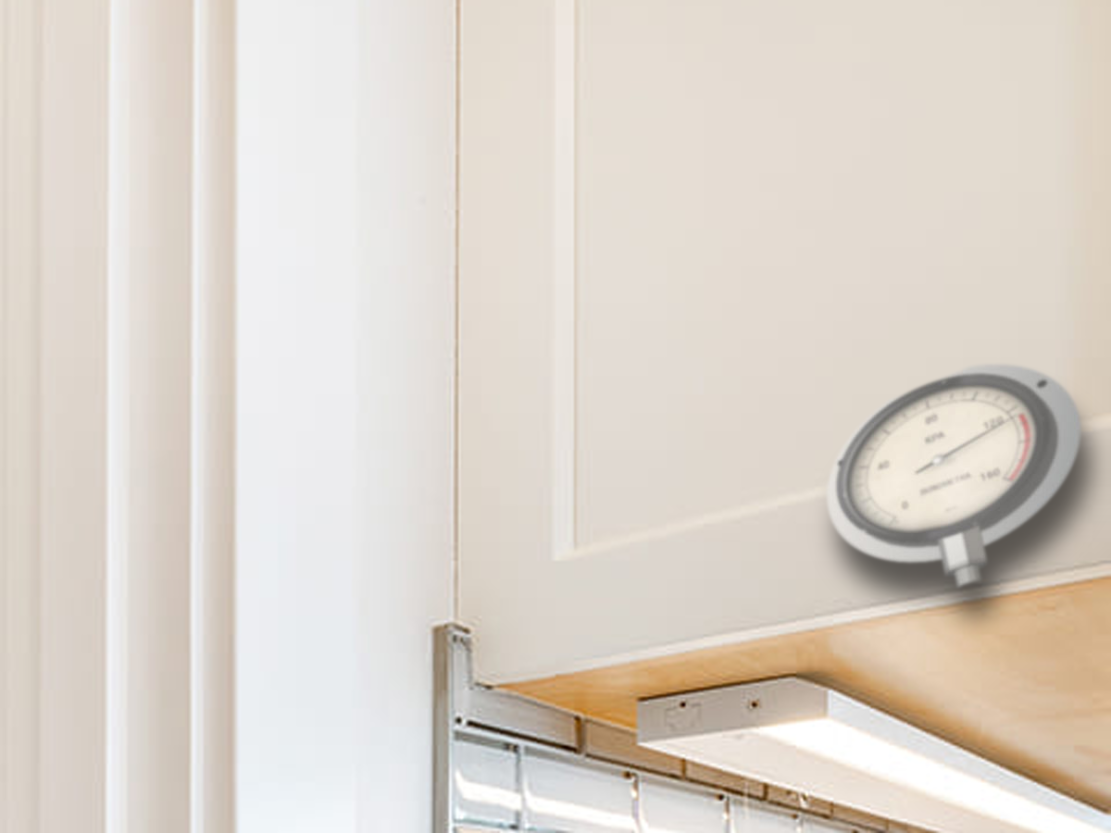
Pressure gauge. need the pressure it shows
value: 125 kPa
